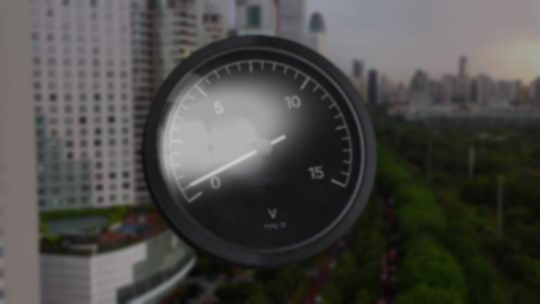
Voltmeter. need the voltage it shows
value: 0.5 V
